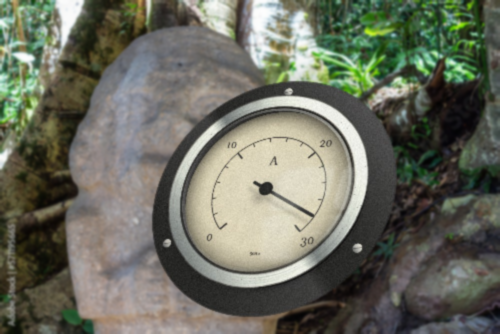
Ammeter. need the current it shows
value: 28 A
